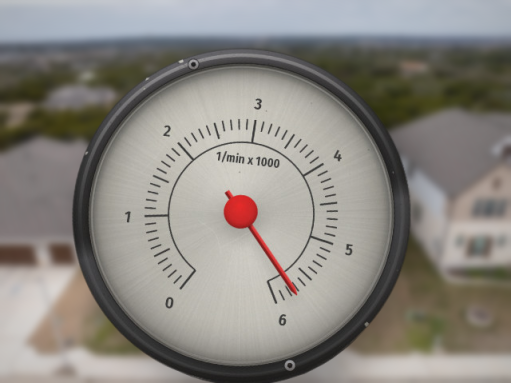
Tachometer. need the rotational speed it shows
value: 5750 rpm
